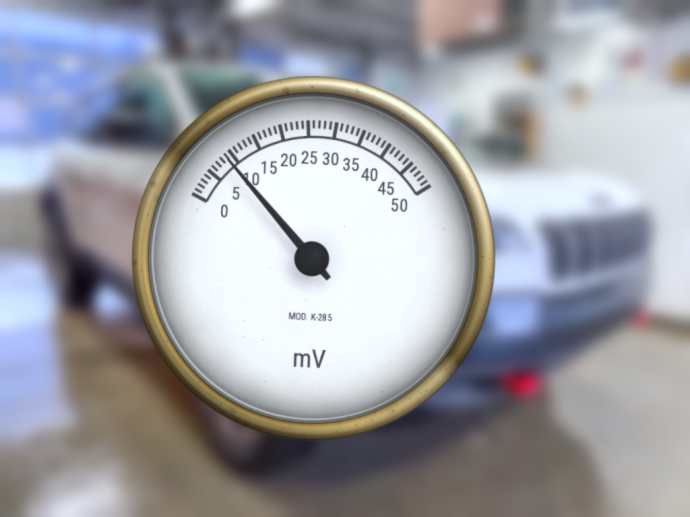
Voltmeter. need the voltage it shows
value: 9 mV
